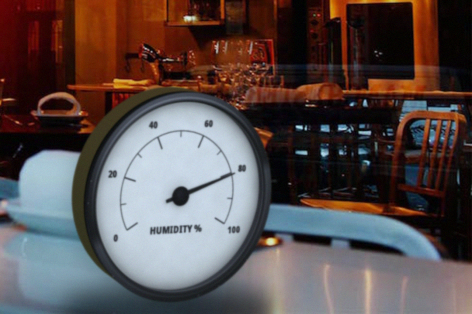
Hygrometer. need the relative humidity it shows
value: 80 %
